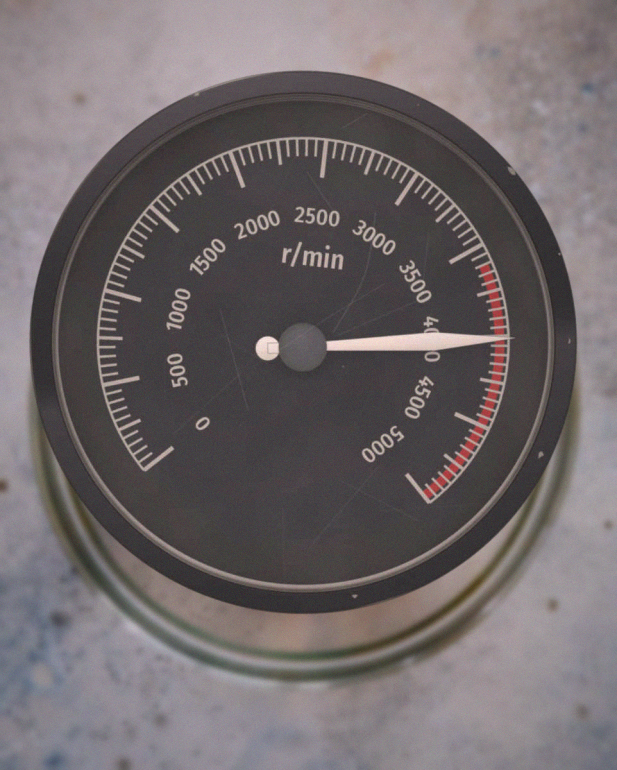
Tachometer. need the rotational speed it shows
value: 4000 rpm
